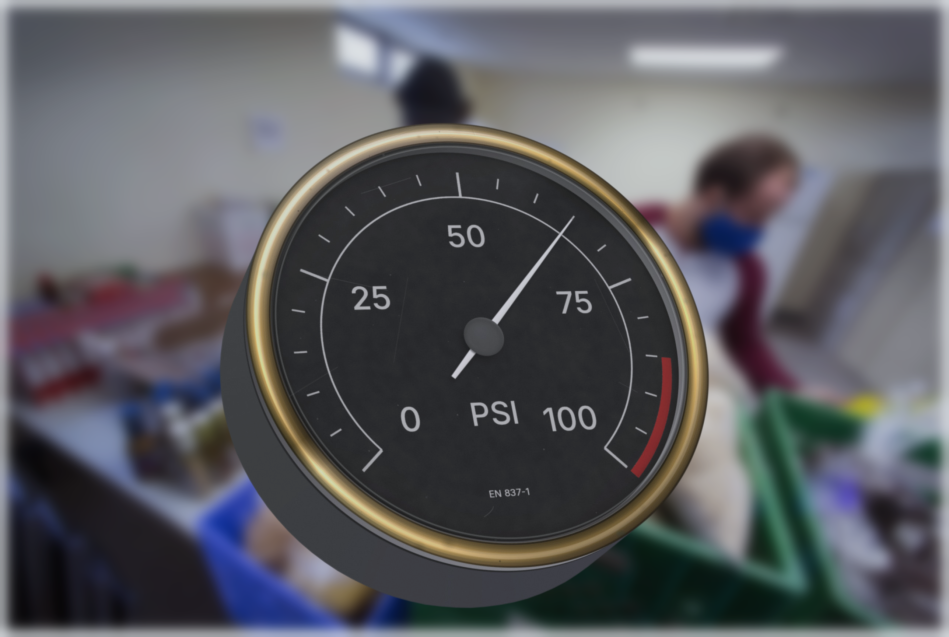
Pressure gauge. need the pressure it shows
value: 65 psi
